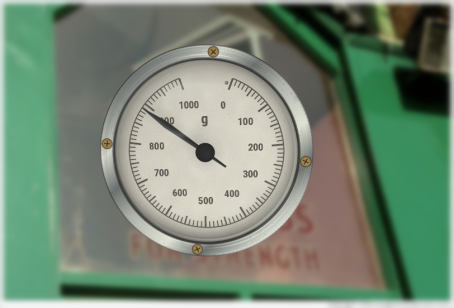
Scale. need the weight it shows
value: 890 g
